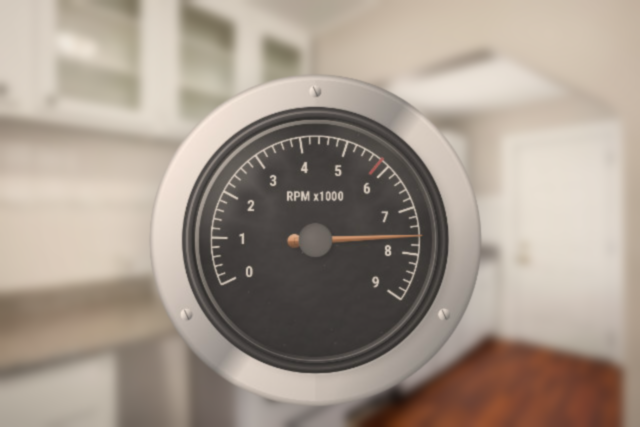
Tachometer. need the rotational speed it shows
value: 7600 rpm
